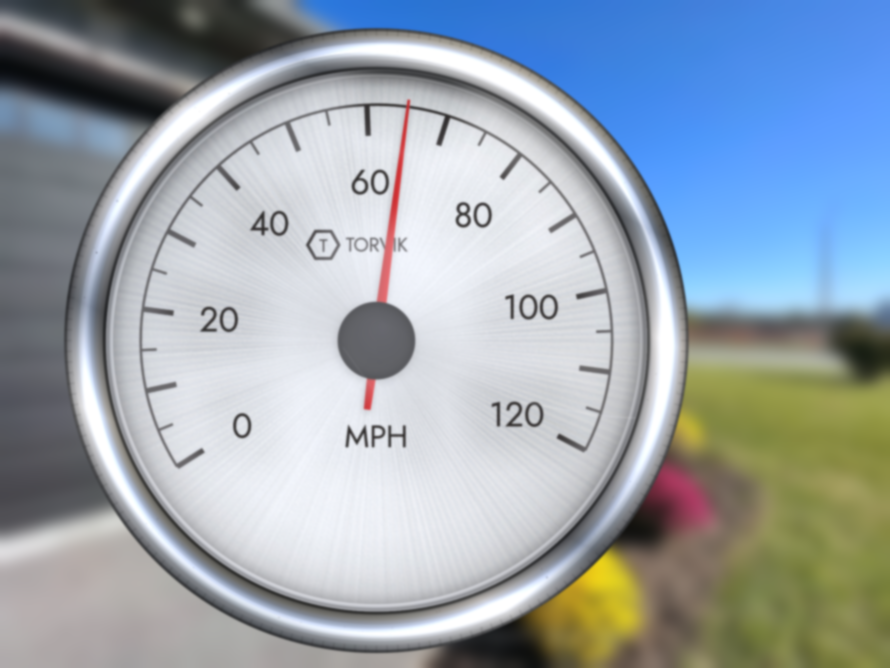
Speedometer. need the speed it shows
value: 65 mph
